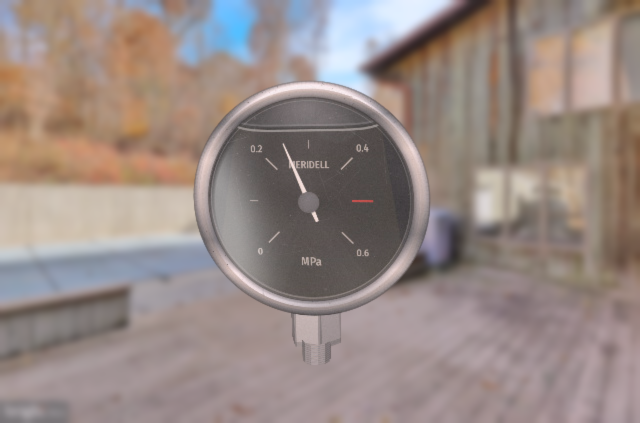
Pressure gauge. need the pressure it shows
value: 0.25 MPa
